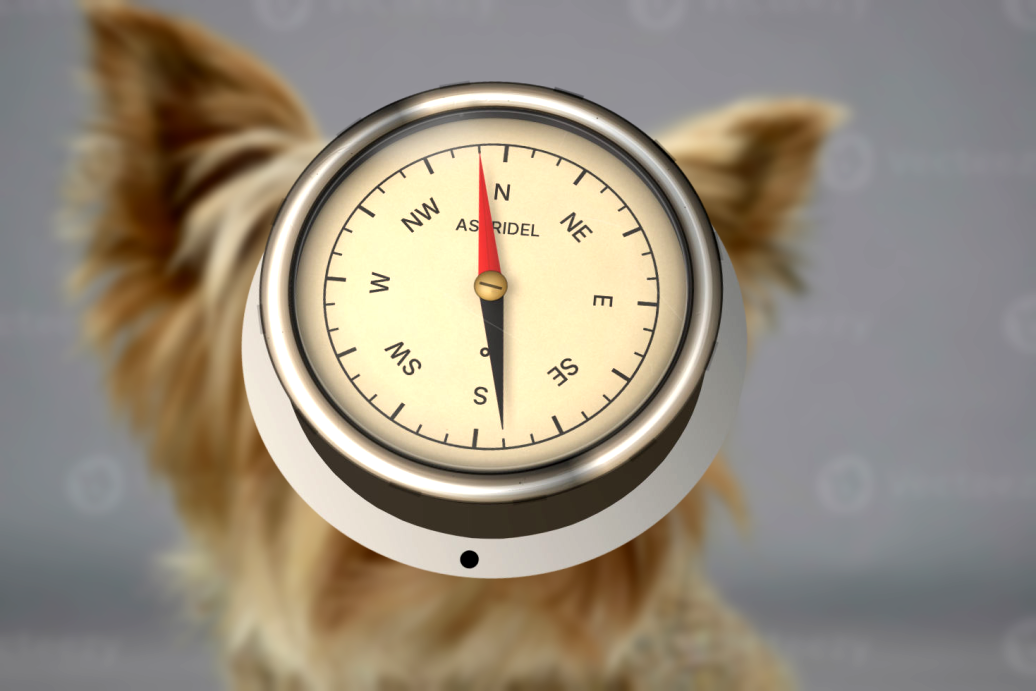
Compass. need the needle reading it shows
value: 350 °
